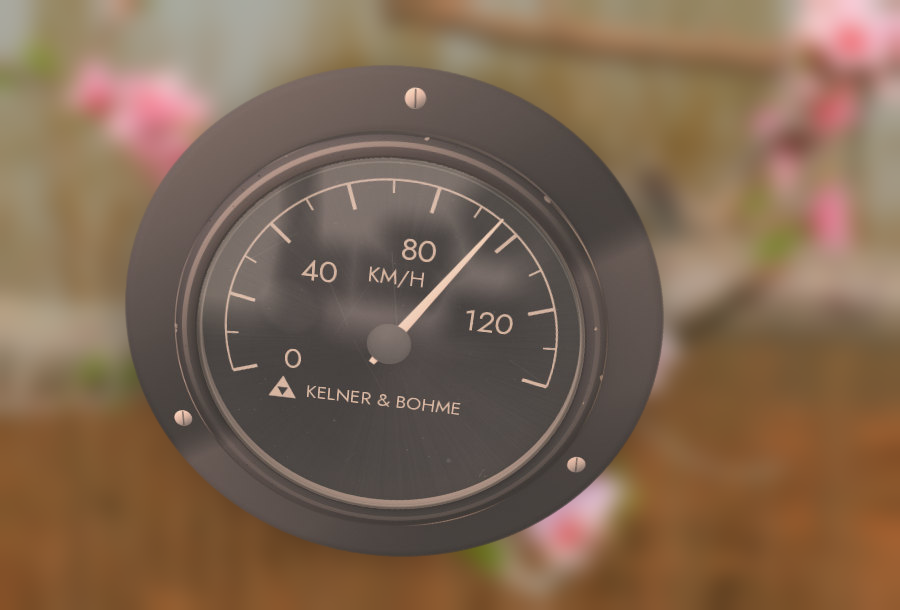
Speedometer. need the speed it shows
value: 95 km/h
